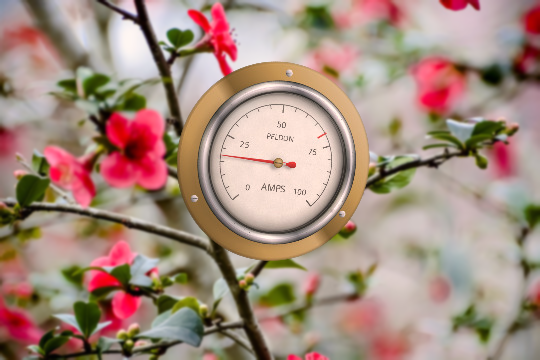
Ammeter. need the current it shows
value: 17.5 A
